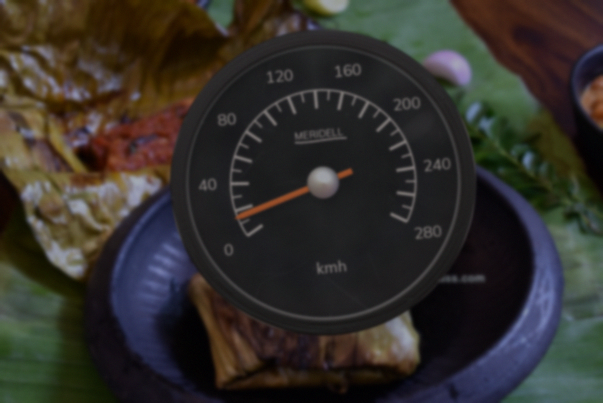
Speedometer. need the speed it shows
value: 15 km/h
